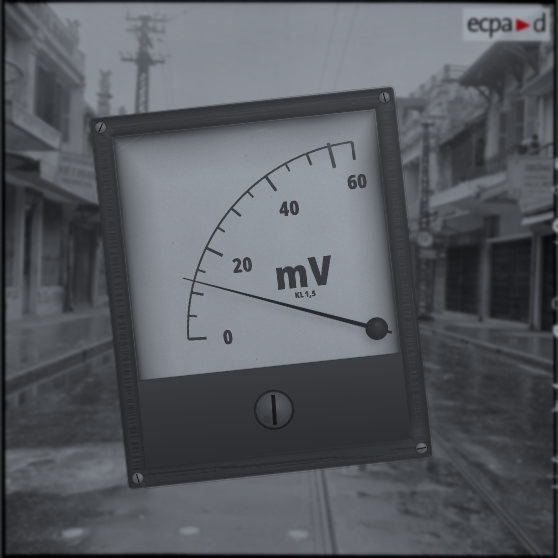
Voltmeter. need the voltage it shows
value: 12.5 mV
